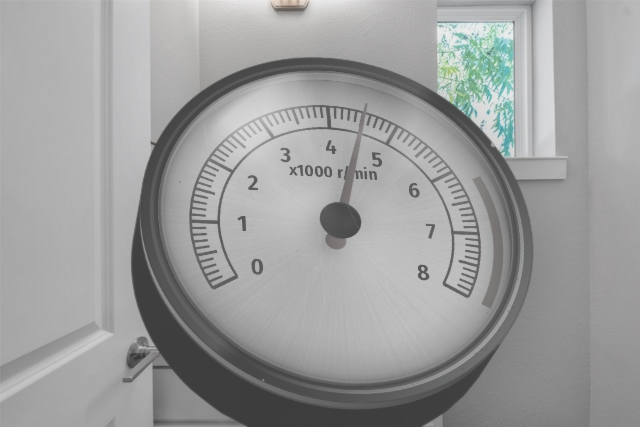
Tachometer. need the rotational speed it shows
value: 4500 rpm
